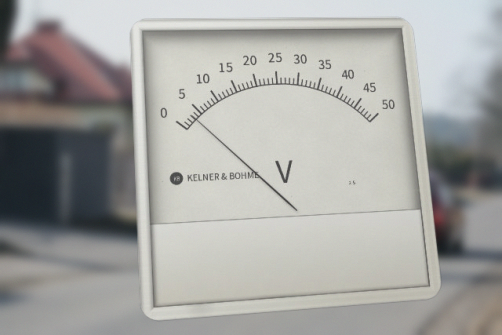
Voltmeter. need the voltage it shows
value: 3 V
